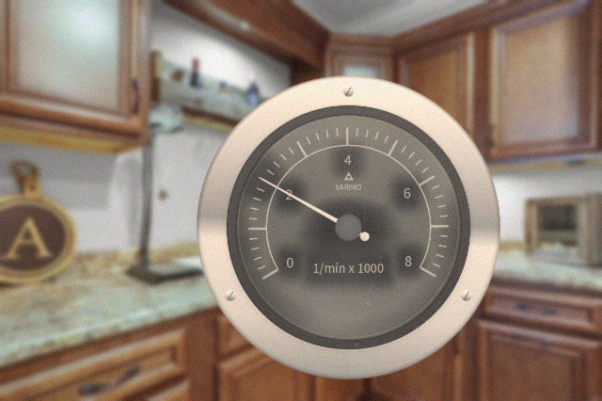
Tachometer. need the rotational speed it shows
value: 2000 rpm
